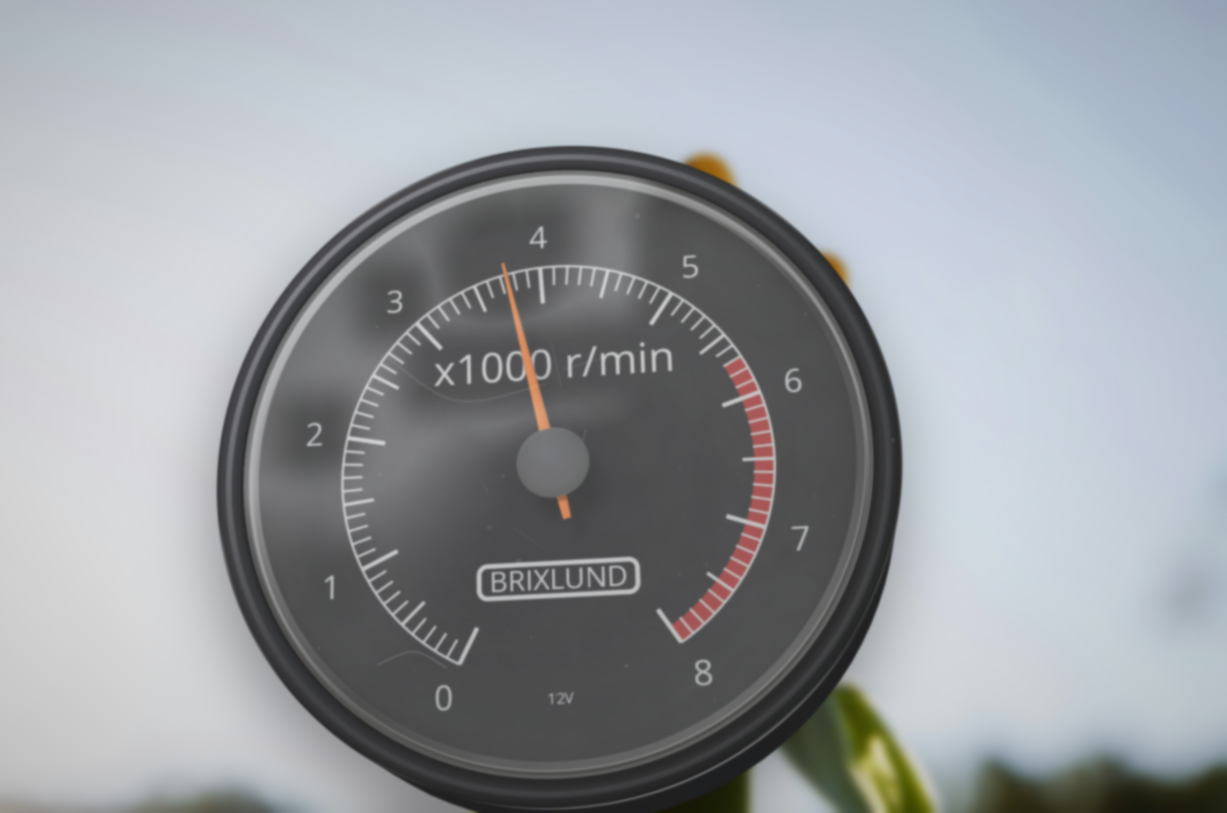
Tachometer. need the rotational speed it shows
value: 3750 rpm
